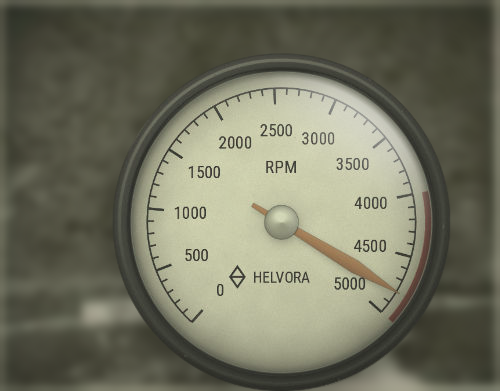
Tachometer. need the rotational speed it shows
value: 4800 rpm
